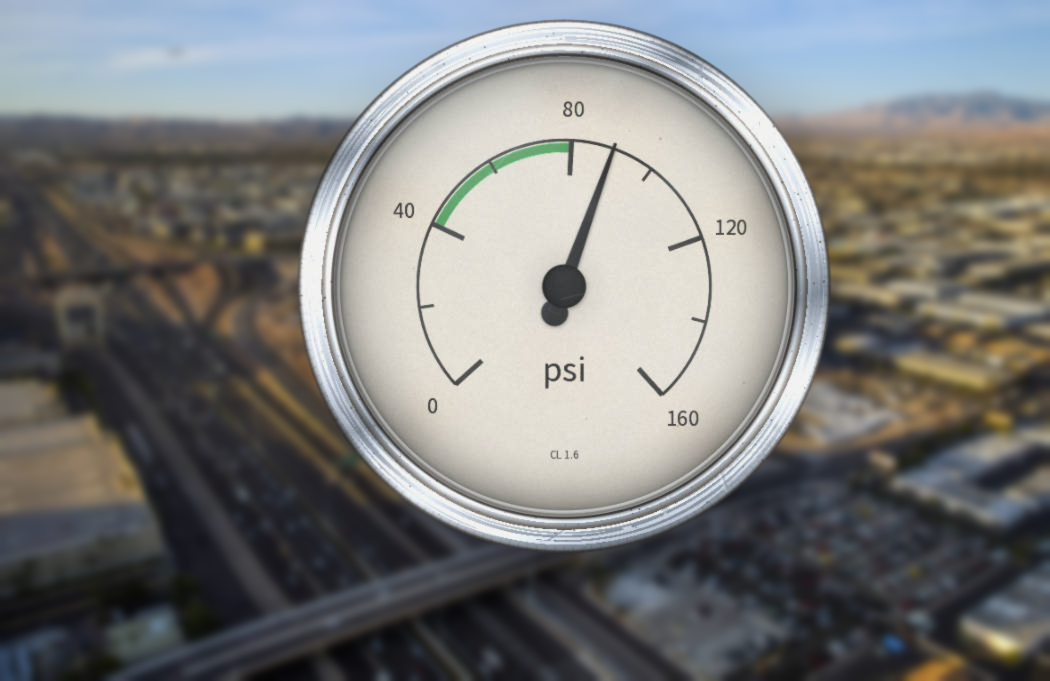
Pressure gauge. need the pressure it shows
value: 90 psi
